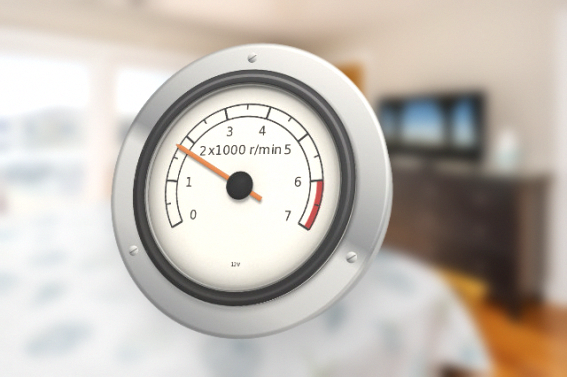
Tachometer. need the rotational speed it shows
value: 1750 rpm
